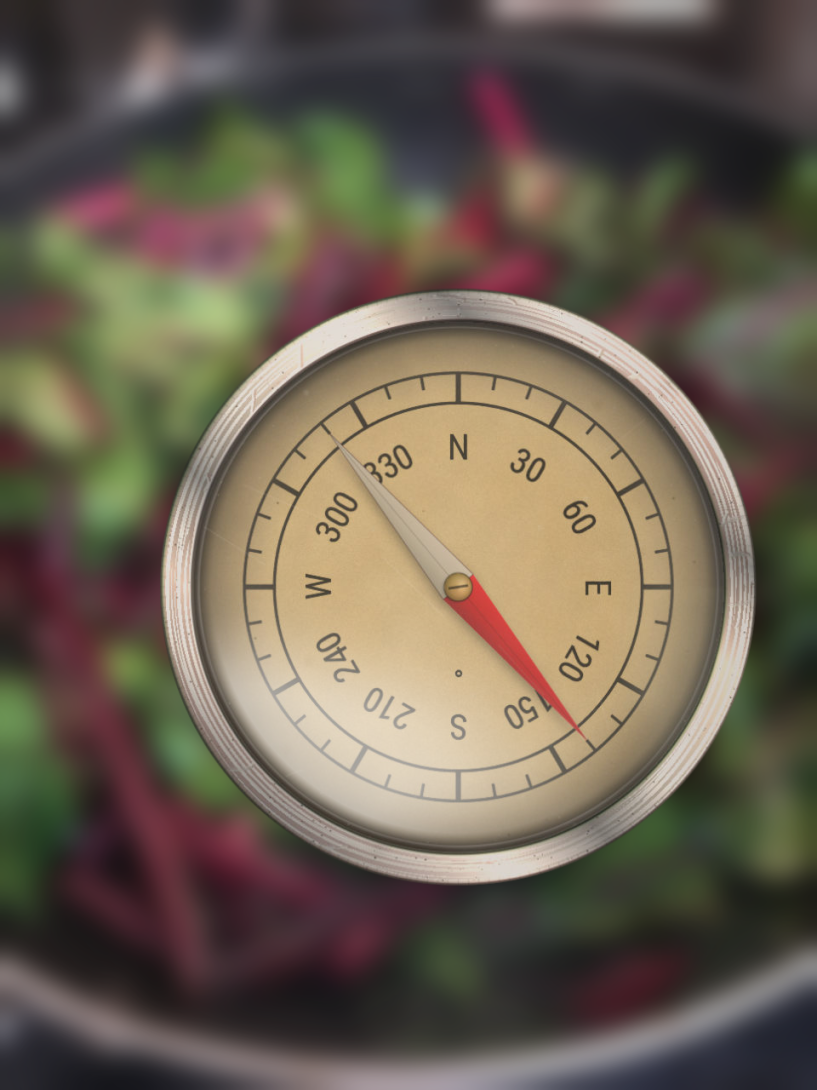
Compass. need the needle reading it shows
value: 140 °
